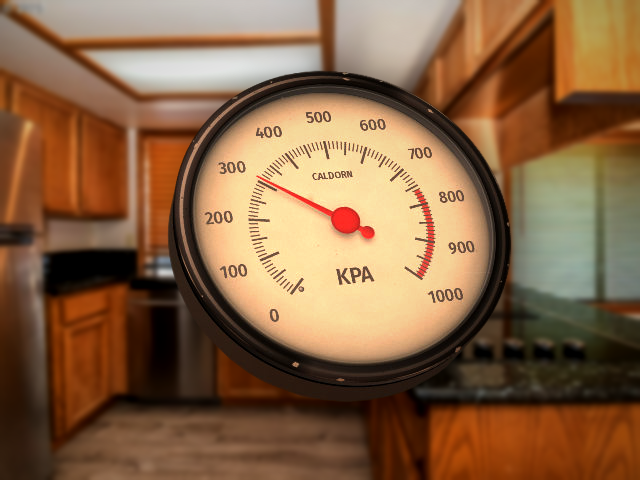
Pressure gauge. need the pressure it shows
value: 300 kPa
